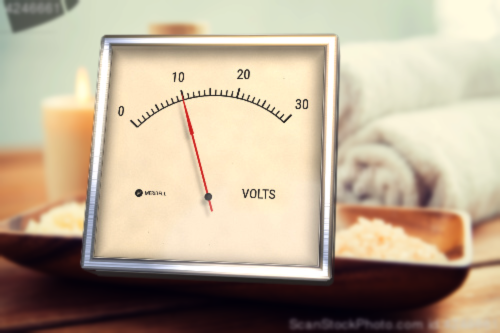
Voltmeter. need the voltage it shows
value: 10 V
